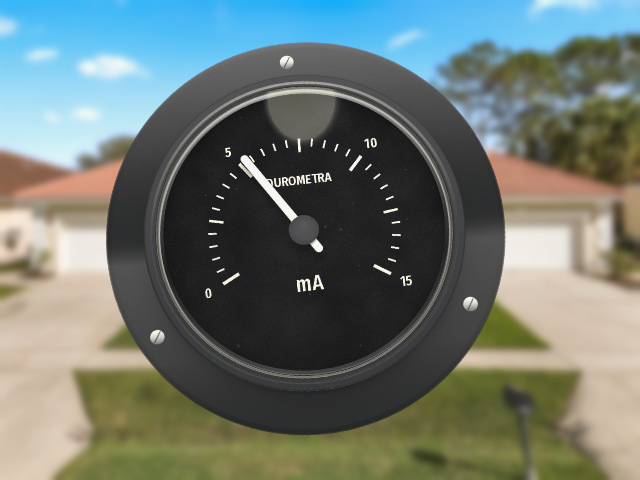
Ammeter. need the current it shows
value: 5.25 mA
